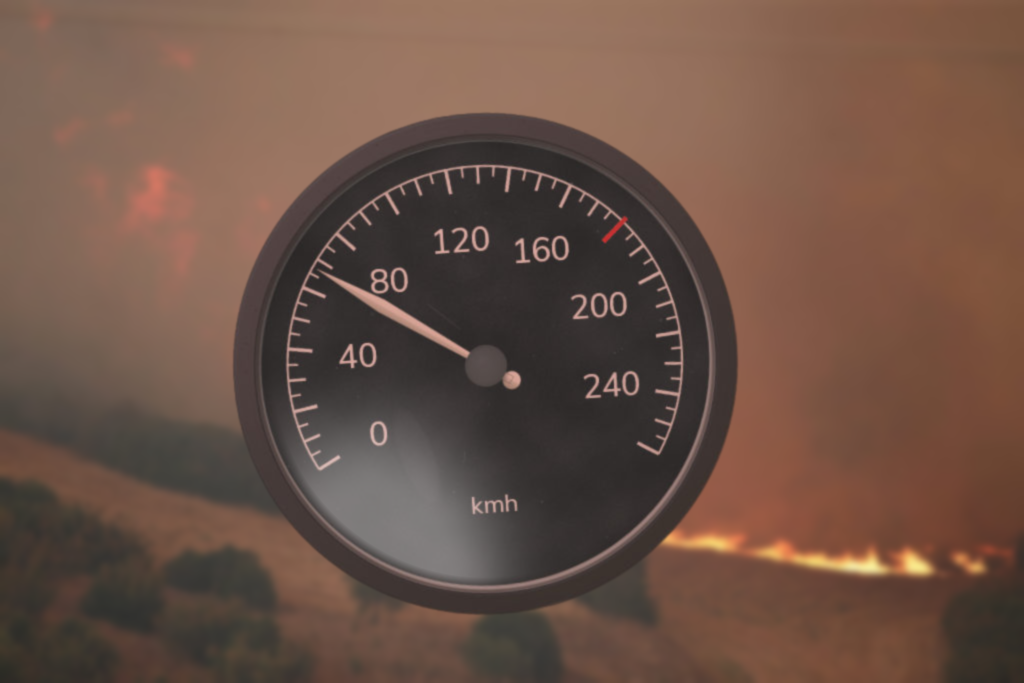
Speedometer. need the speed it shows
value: 67.5 km/h
